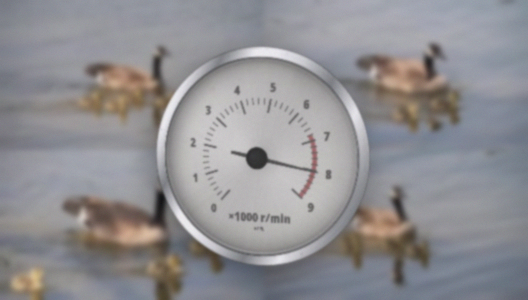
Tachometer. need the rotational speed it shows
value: 8000 rpm
